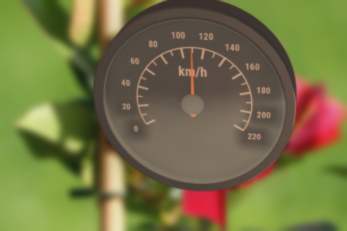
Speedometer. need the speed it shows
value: 110 km/h
